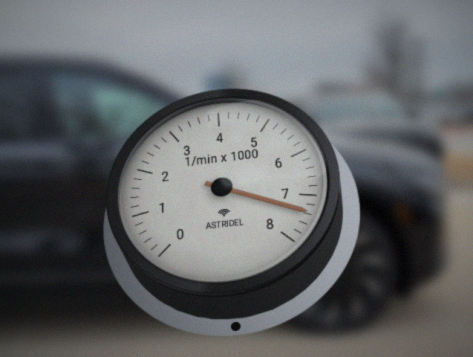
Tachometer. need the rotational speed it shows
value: 7400 rpm
